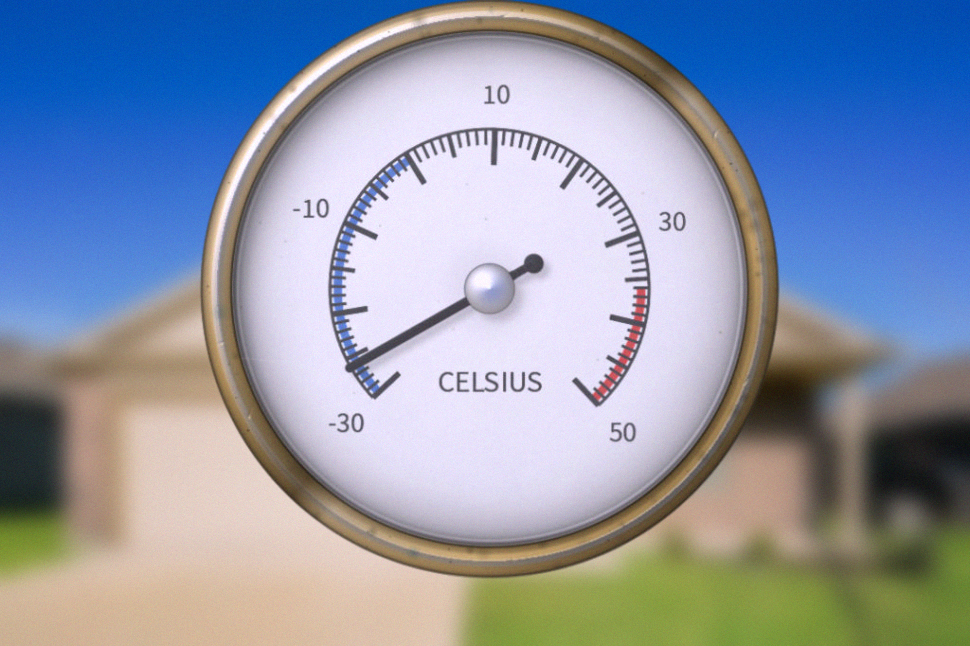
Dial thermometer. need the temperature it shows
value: -26 °C
